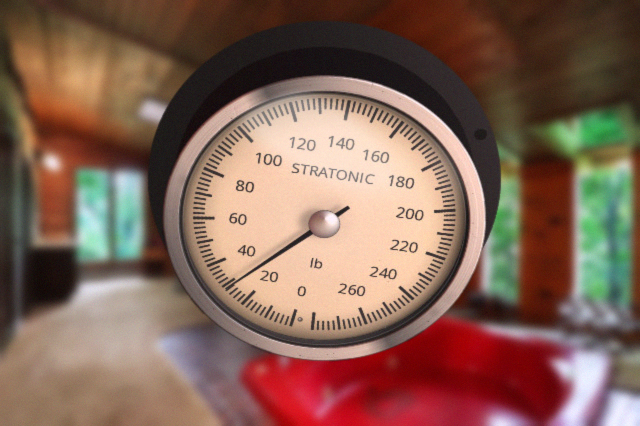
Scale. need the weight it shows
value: 30 lb
